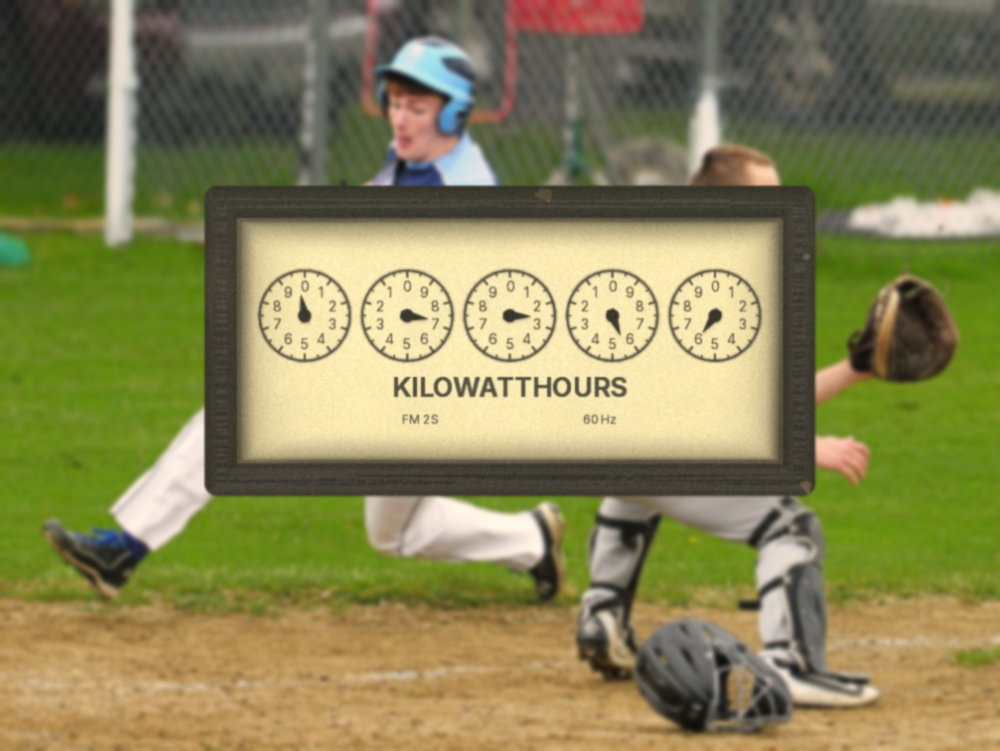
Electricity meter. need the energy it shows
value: 97256 kWh
